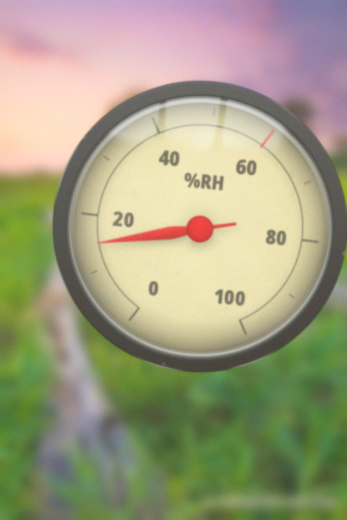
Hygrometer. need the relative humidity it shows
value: 15 %
